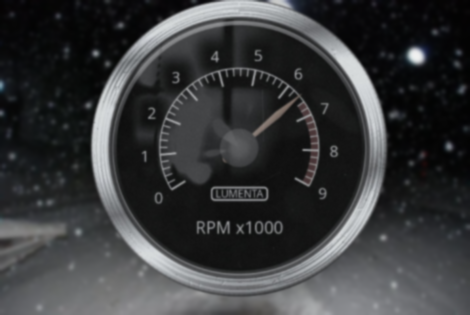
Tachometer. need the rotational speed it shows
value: 6400 rpm
